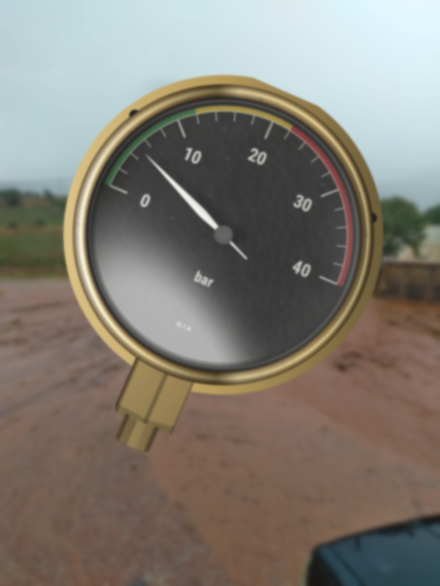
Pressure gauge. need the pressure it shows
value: 5 bar
